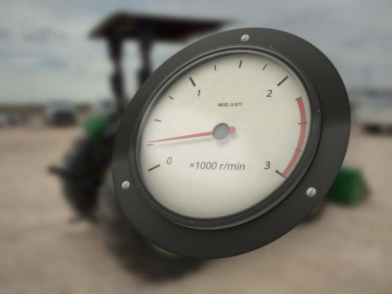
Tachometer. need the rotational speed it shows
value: 250 rpm
